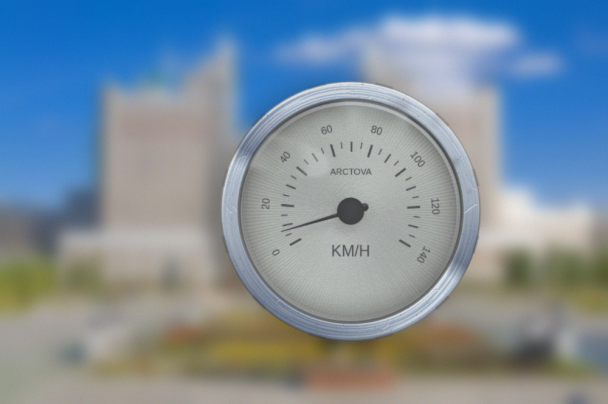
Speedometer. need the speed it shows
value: 7.5 km/h
